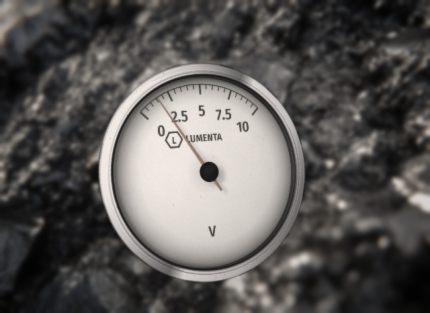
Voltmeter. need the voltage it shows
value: 1.5 V
